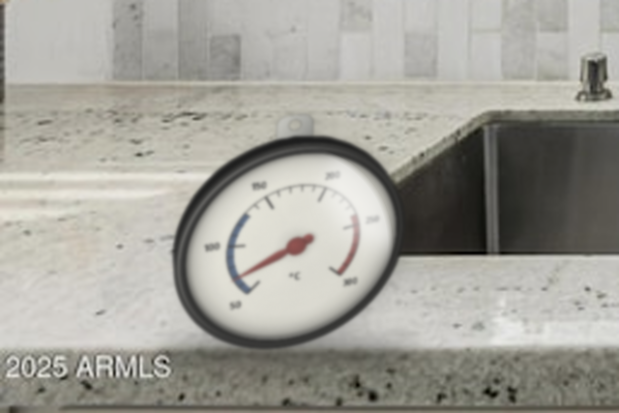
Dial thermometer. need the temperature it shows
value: 70 °C
